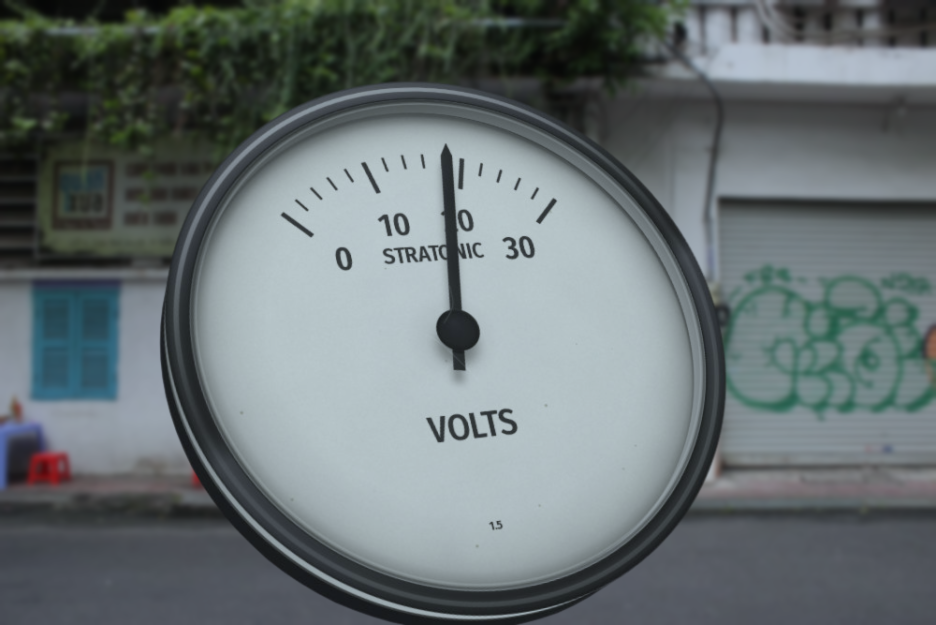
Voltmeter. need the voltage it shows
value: 18 V
